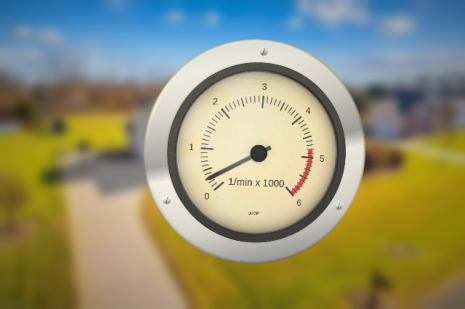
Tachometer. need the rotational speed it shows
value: 300 rpm
